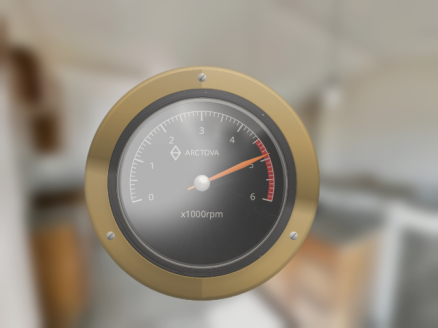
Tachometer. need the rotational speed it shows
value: 4900 rpm
